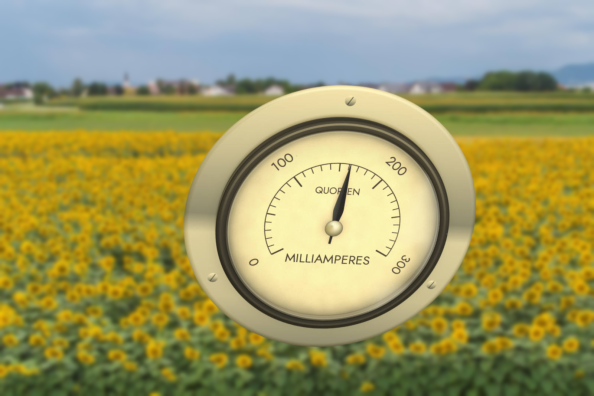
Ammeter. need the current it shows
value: 160 mA
